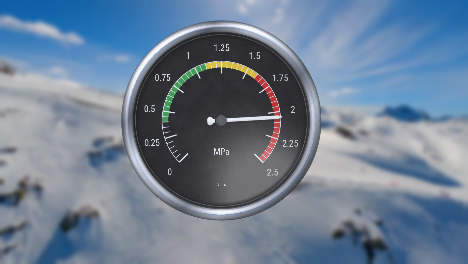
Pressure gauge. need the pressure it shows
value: 2.05 MPa
